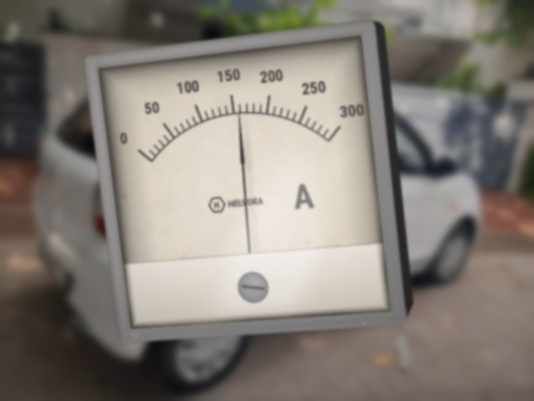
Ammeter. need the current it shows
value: 160 A
